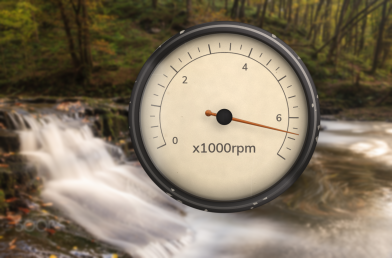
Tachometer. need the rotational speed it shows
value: 6375 rpm
